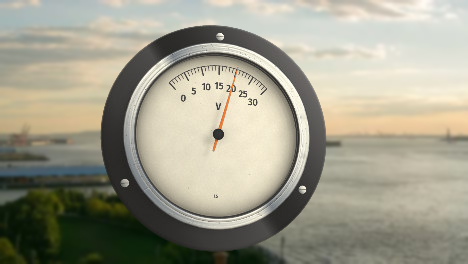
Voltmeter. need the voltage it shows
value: 20 V
